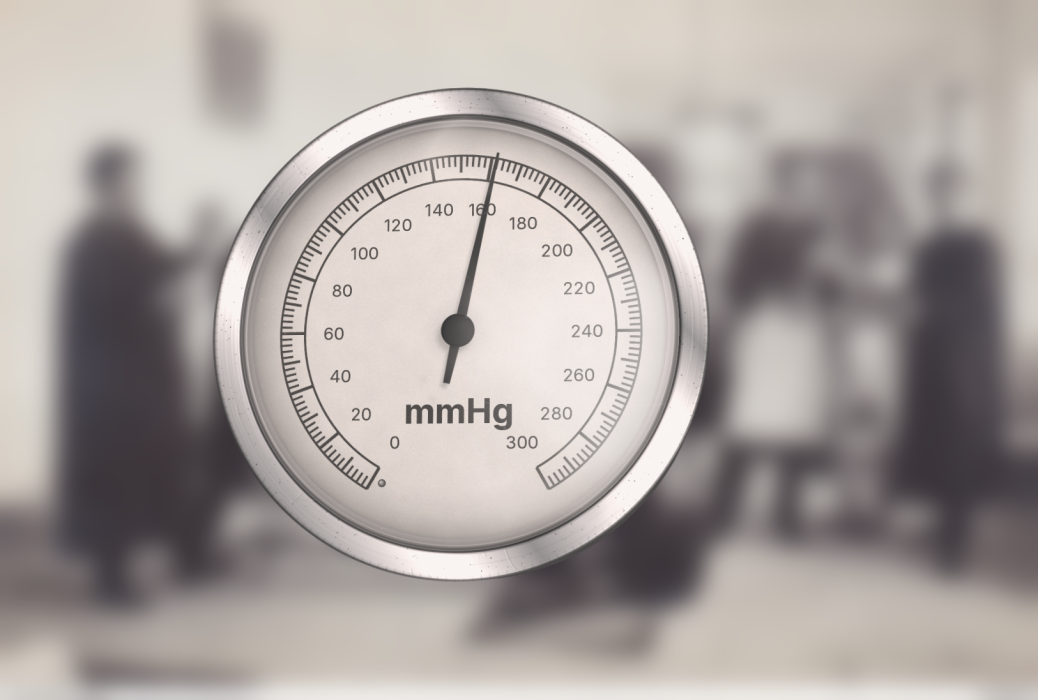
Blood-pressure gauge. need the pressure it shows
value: 162 mmHg
